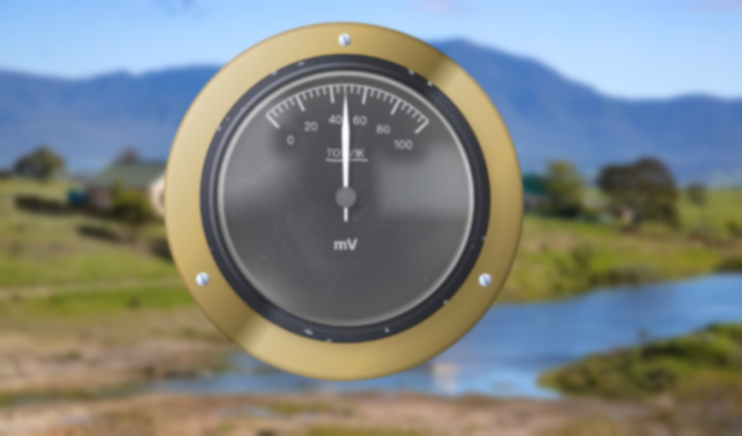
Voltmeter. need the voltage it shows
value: 48 mV
